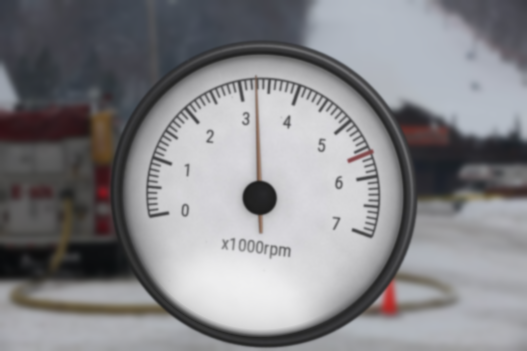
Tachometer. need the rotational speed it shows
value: 3300 rpm
